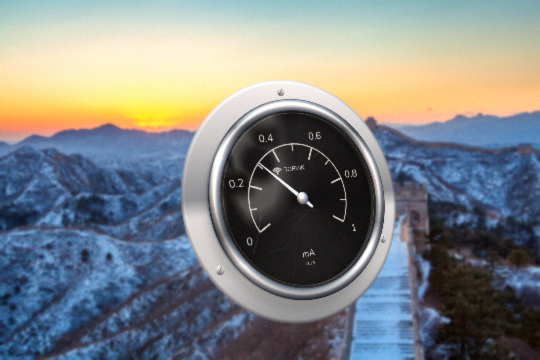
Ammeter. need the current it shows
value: 0.3 mA
